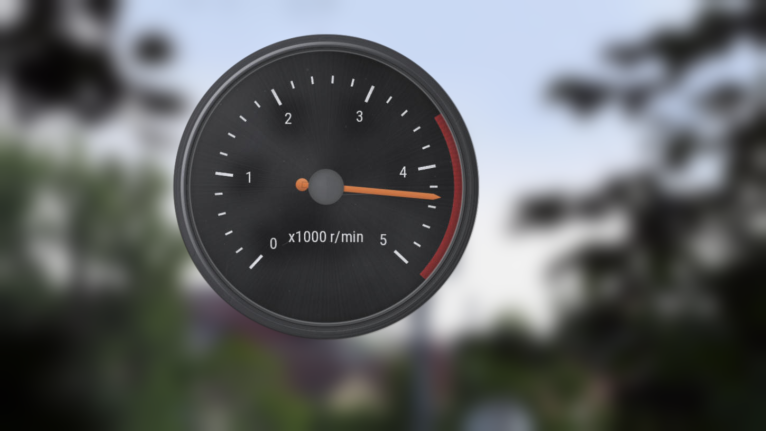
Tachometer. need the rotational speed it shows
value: 4300 rpm
